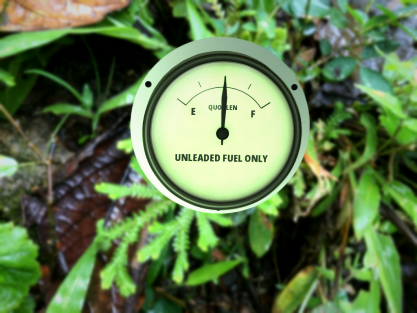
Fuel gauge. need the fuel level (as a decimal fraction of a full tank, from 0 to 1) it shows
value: 0.5
